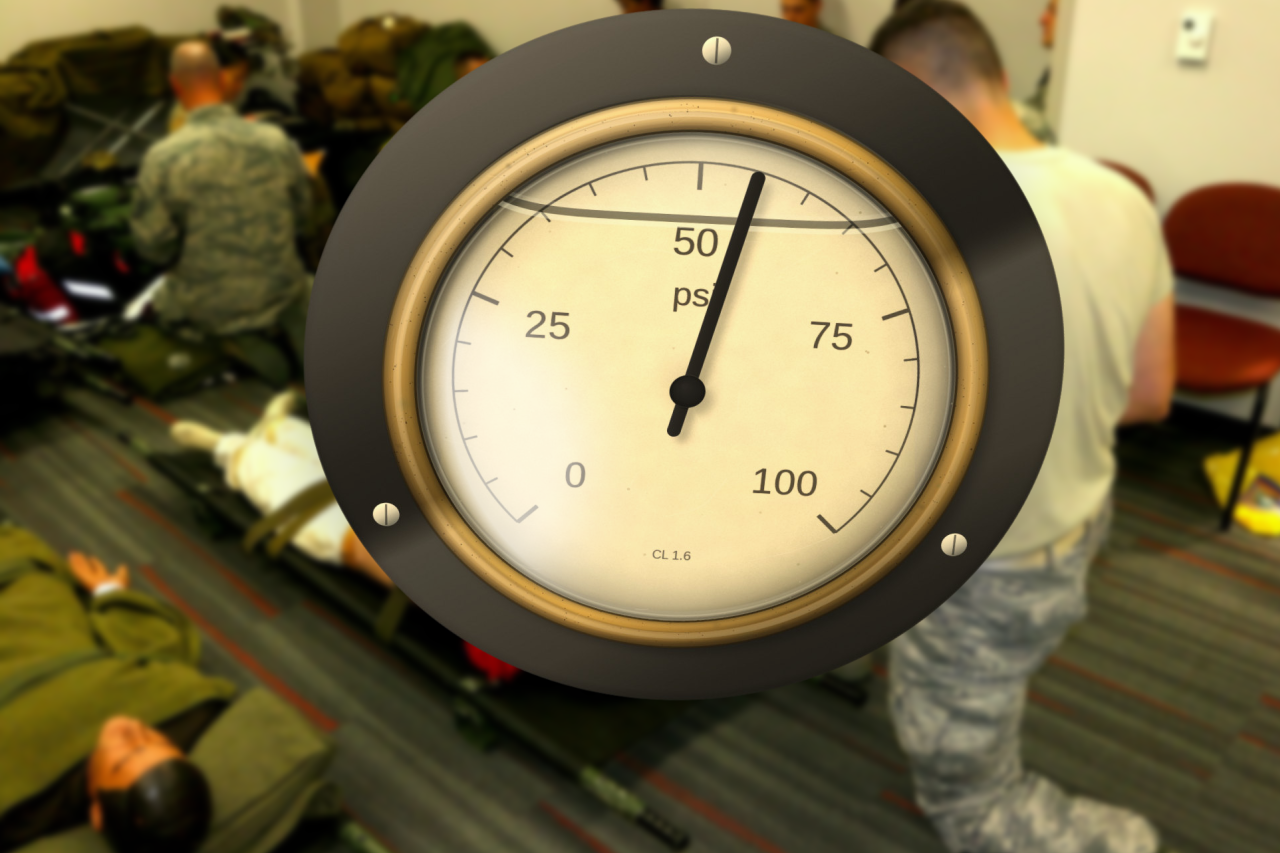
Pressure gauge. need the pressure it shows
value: 55 psi
